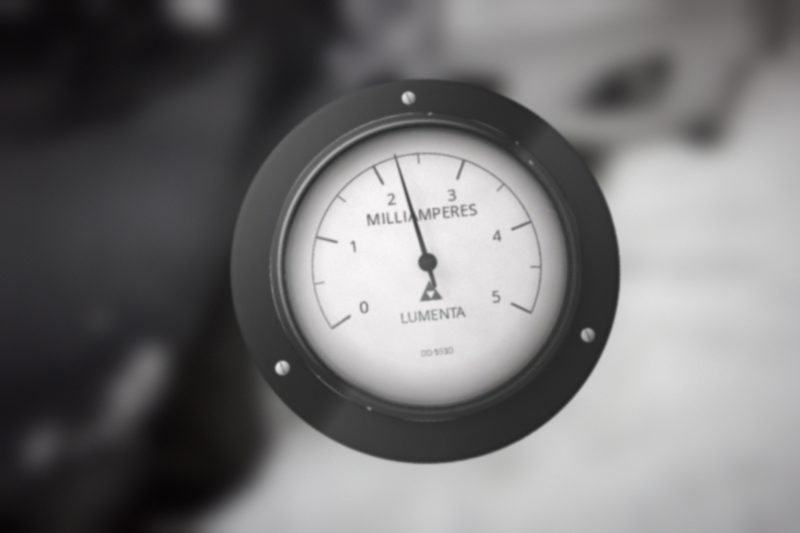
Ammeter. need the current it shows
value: 2.25 mA
